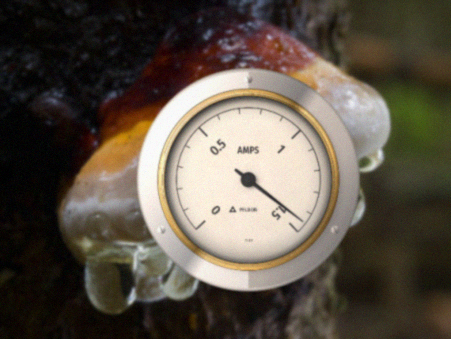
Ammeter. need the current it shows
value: 1.45 A
